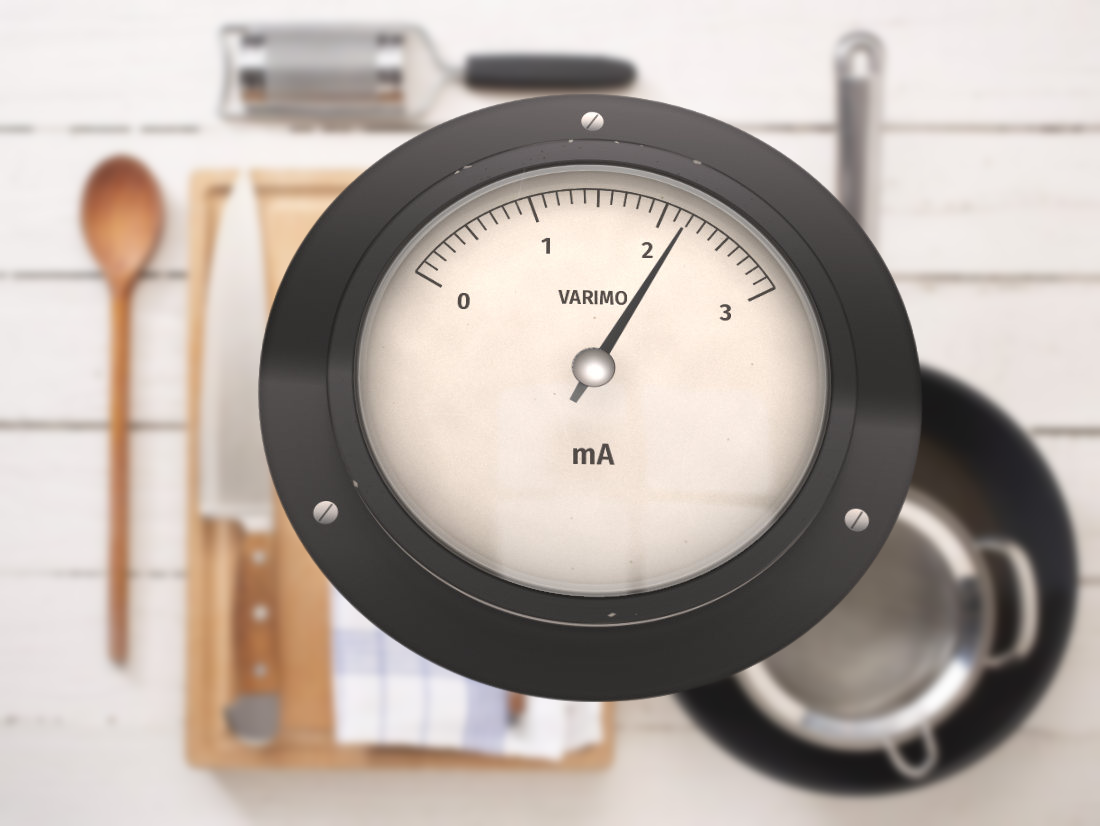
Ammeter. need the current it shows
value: 2.2 mA
